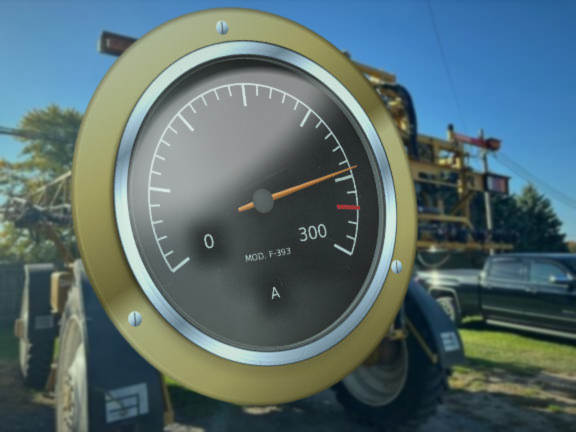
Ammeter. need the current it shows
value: 245 A
